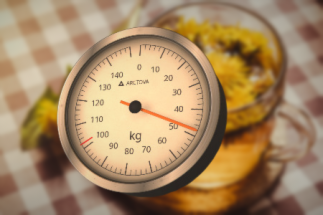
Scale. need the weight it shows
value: 48 kg
